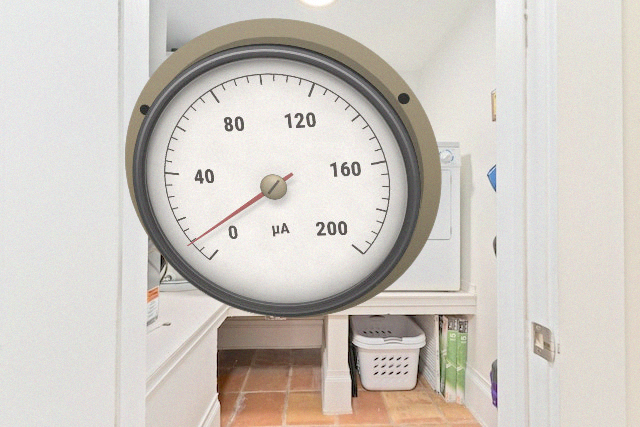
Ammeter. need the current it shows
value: 10 µA
